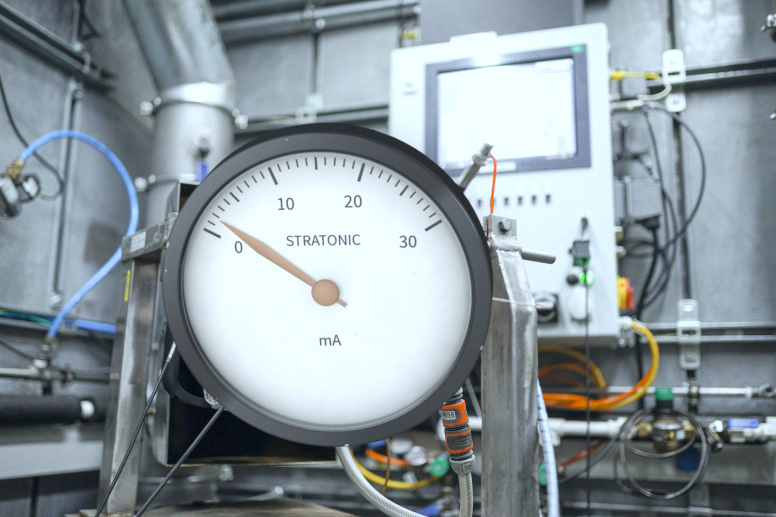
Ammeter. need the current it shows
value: 2 mA
